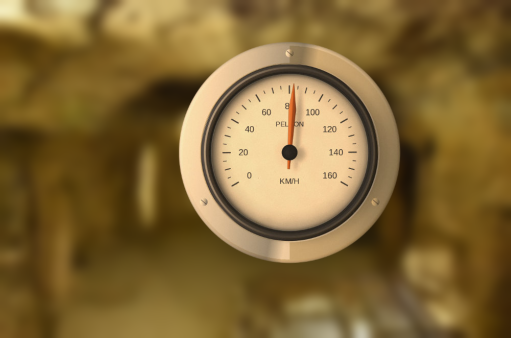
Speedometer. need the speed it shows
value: 82.5 km/h
